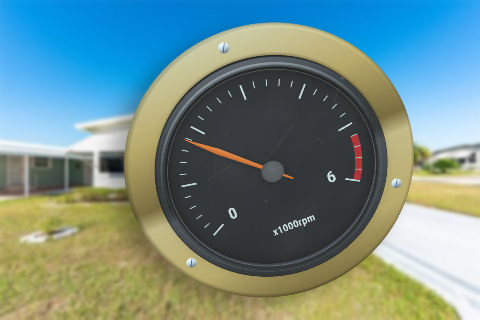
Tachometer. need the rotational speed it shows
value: 1800 rpm
